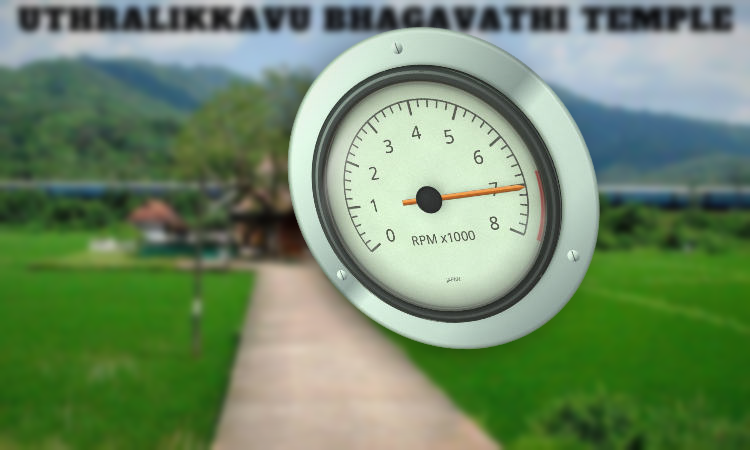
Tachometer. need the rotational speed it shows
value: 7000 rpm
